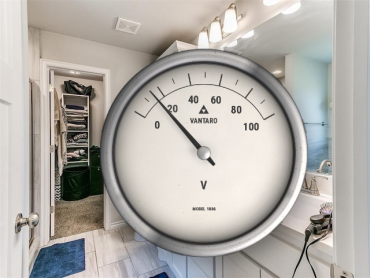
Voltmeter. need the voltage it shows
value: 15 V
